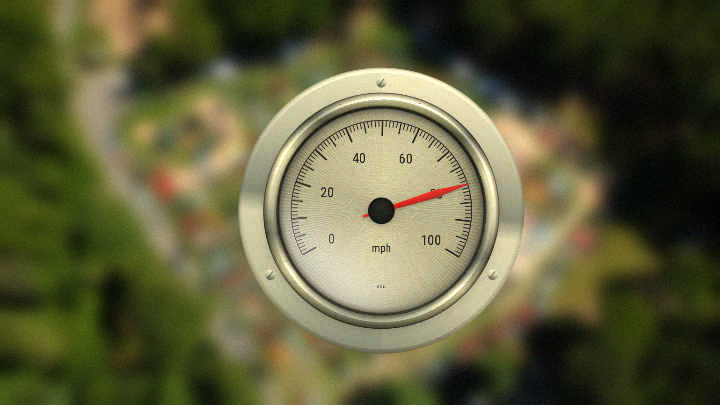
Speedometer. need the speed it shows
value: 80 mph
